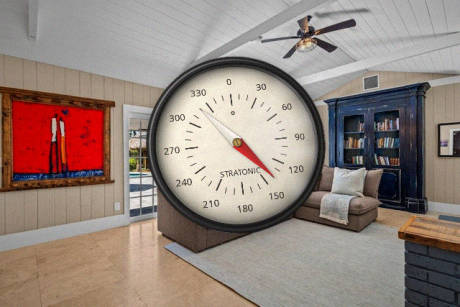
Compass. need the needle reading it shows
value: 140 °
